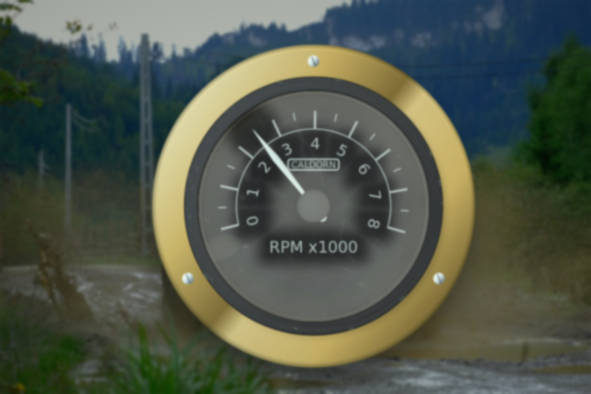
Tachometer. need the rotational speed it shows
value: 2500 rpm
